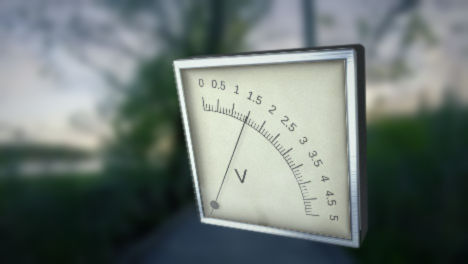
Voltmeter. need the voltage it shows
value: 1.5 V
